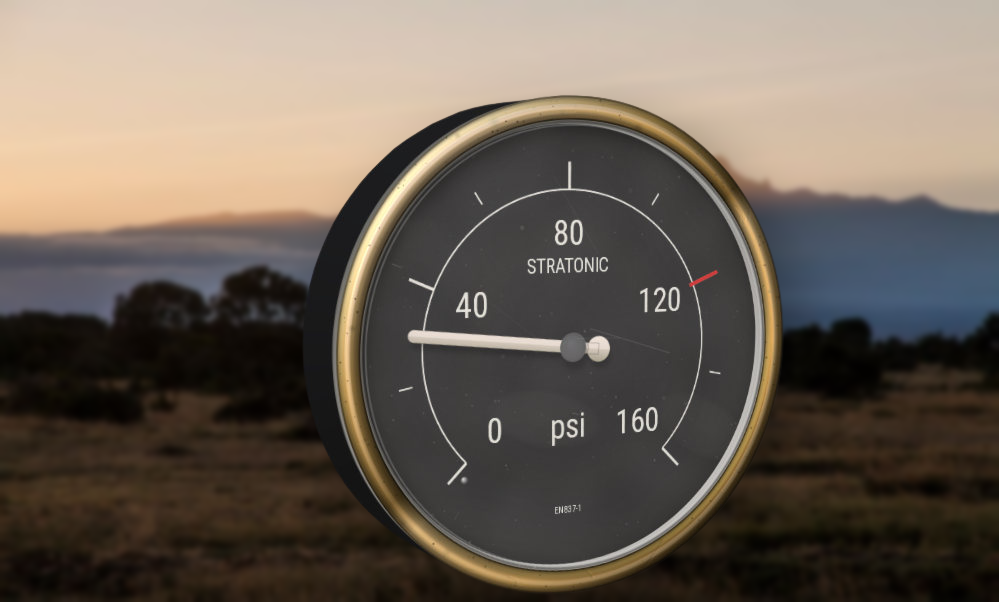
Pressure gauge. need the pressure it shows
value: 30 psi
